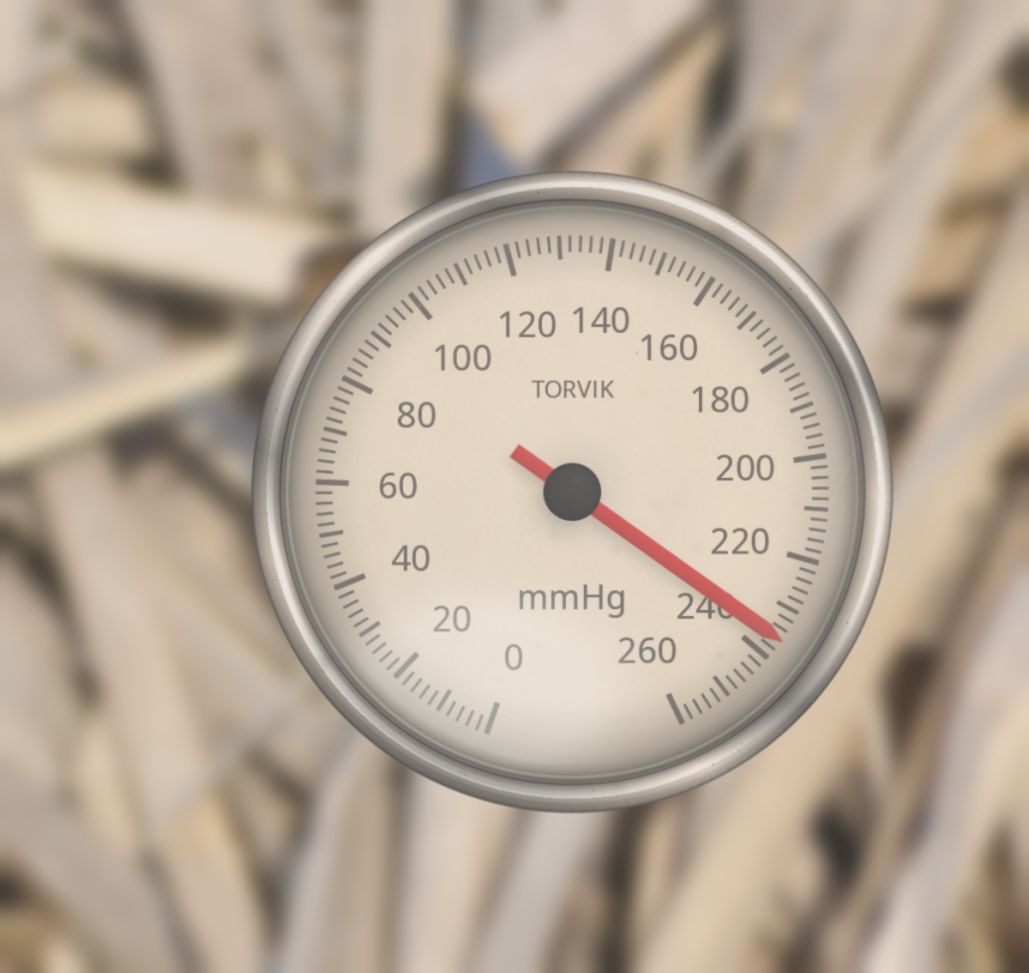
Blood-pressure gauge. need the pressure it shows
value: 236 mmHg
